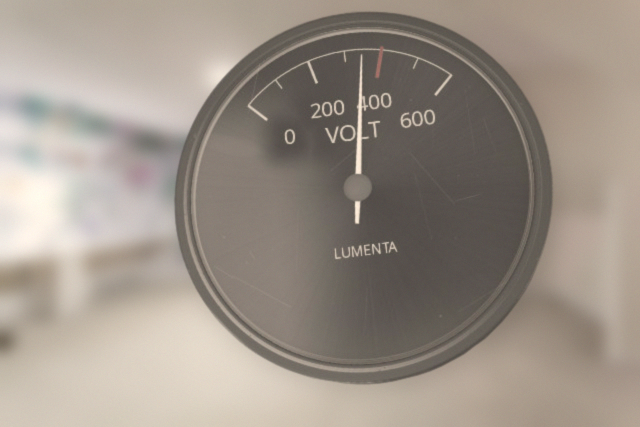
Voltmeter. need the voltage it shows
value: 350 V
